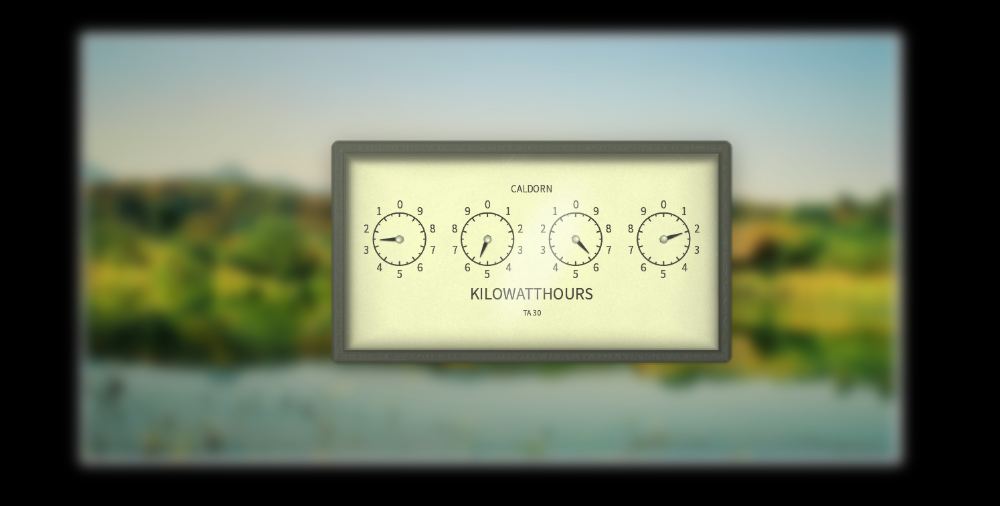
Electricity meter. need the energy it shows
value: 2562 kWh
